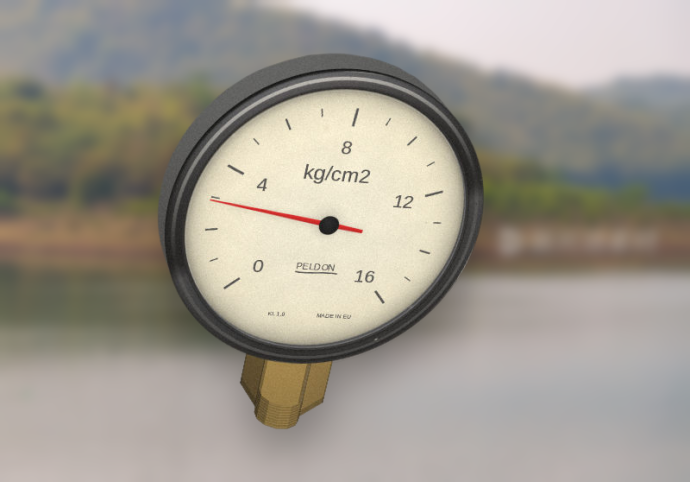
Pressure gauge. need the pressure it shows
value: 3 kg/cm²
